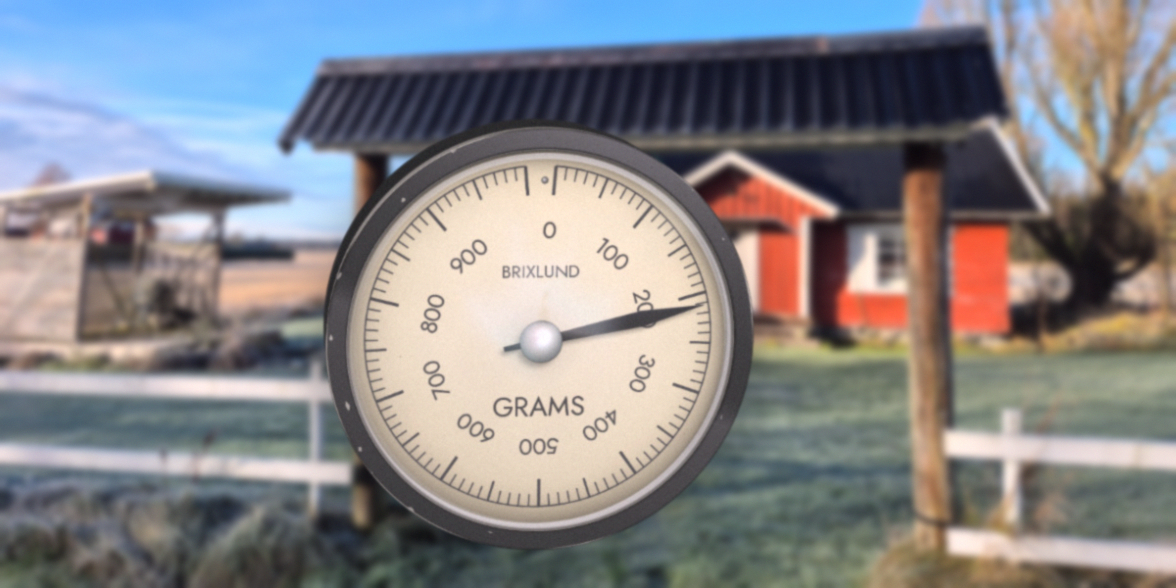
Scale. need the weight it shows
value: 210 g
